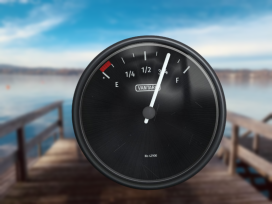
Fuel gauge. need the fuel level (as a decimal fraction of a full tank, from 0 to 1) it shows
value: 0.75
